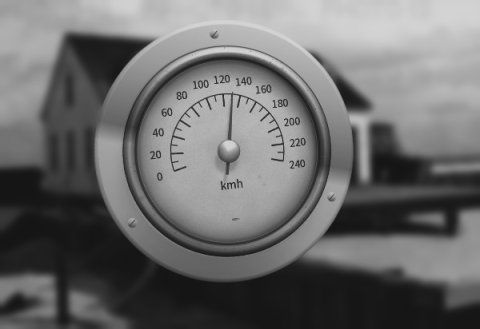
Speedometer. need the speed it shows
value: 130 km/h
